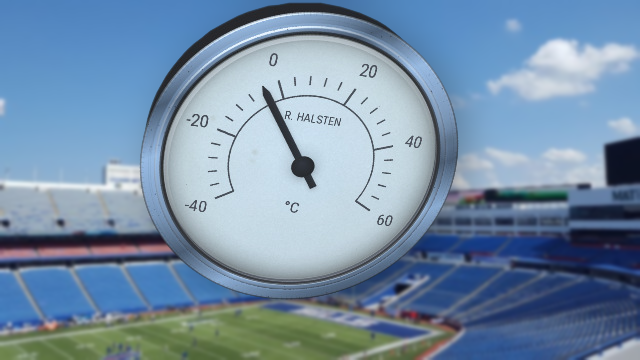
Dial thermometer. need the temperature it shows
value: -4 °C
